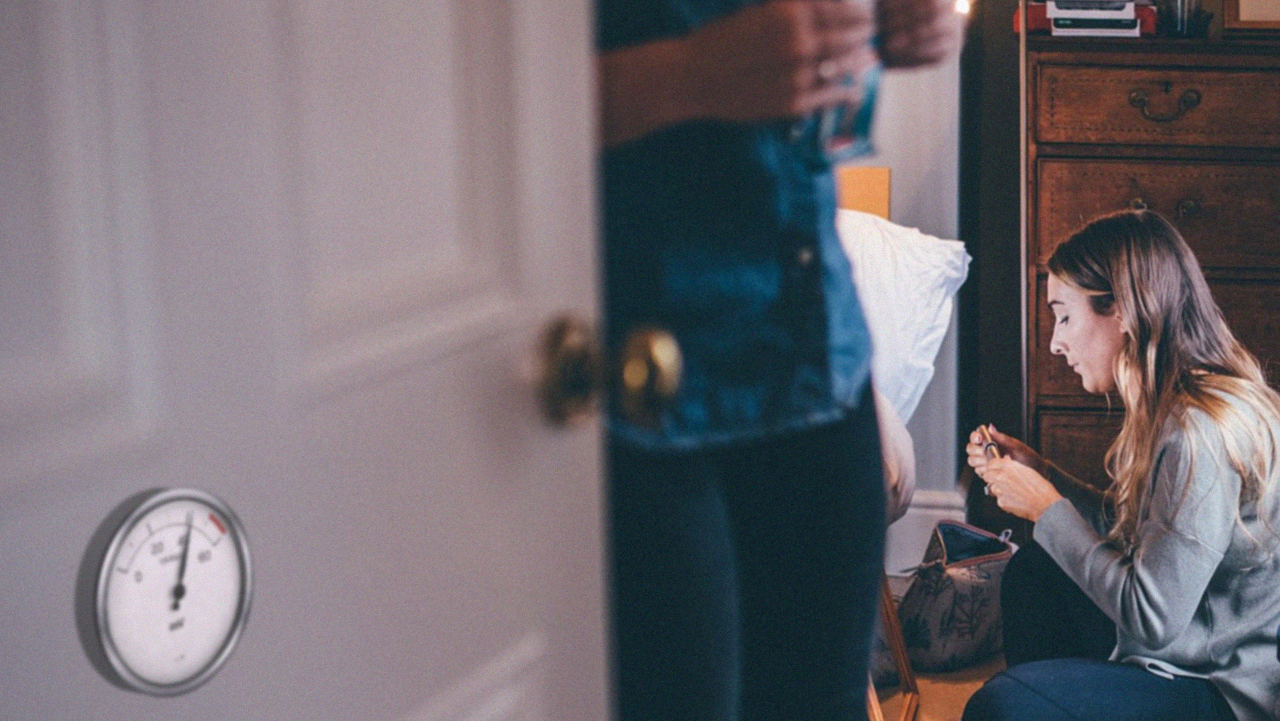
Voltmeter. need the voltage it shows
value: 40 mV
